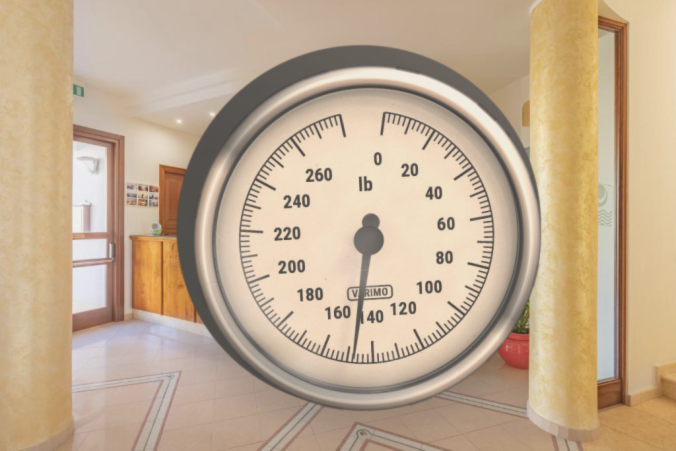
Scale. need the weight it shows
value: 148 lb
